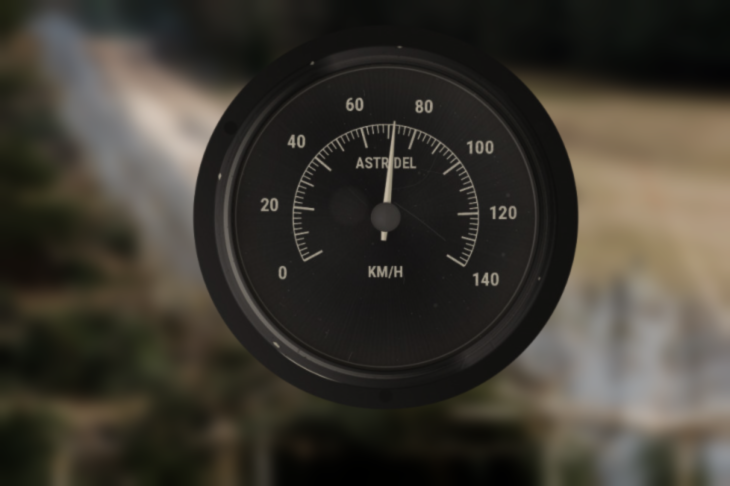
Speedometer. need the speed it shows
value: 72 km/h
